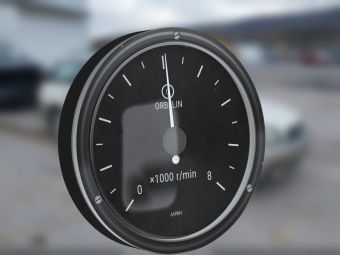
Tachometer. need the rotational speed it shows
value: 4000 rpm
